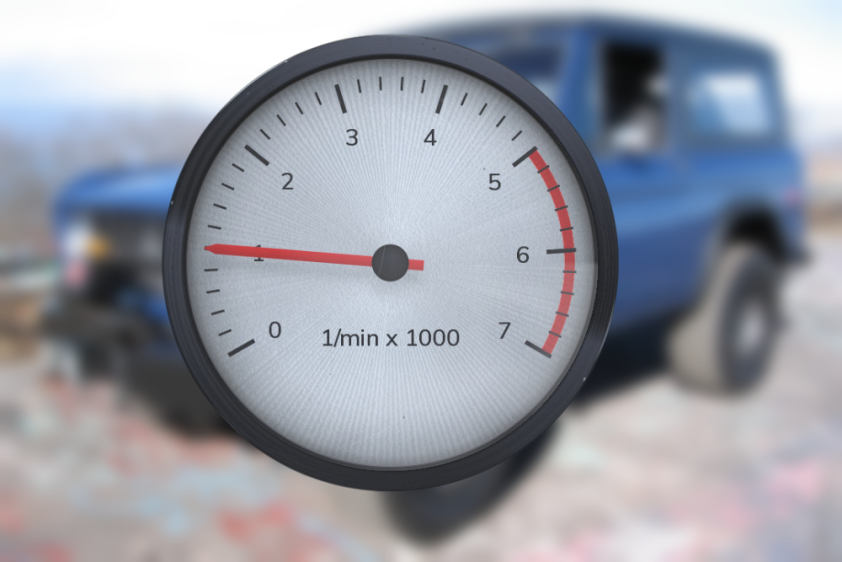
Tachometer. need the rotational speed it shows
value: 1000 rpm
